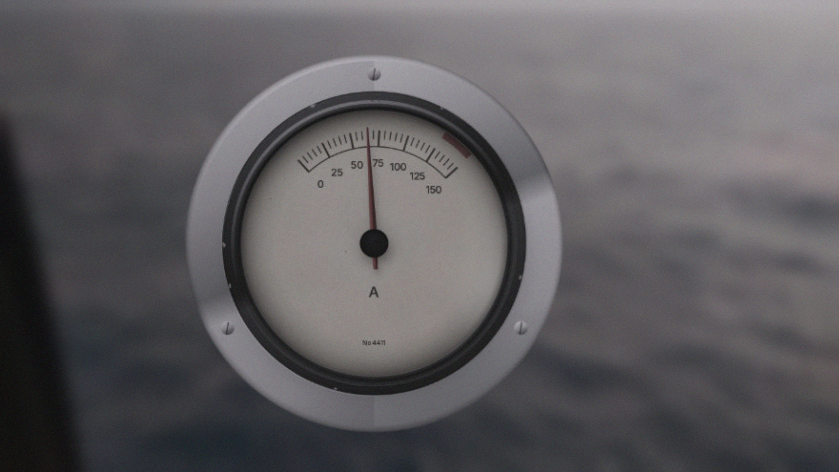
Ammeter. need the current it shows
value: 65 A
